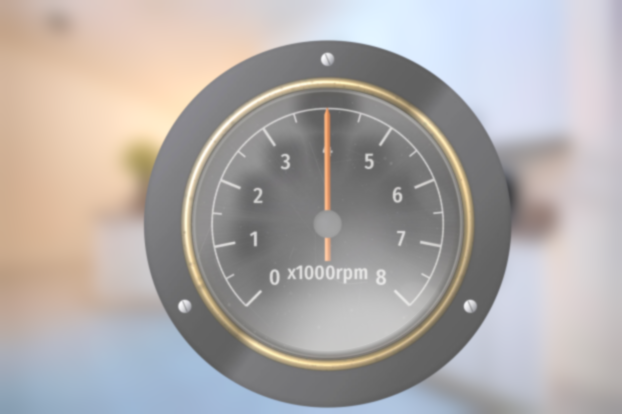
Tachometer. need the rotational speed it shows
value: 4000 rpm
